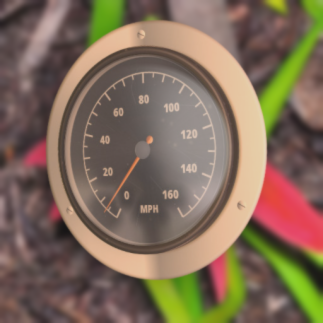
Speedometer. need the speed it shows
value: 5 mph
